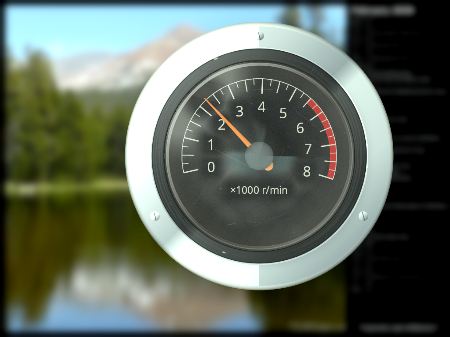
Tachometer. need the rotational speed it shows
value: 2250 rpm
